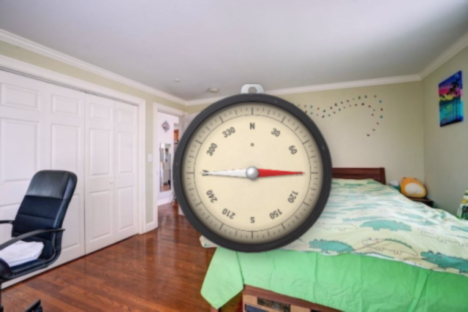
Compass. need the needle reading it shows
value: 90 °
